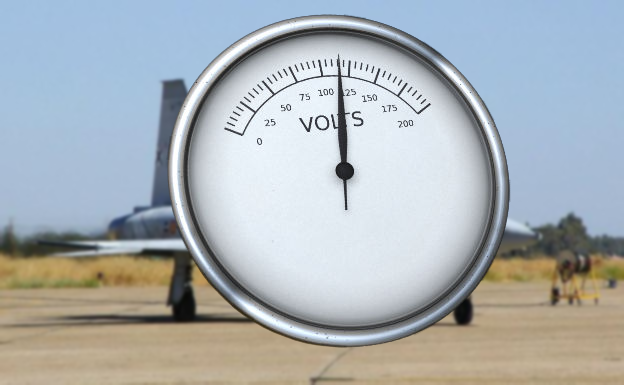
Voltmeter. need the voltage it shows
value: 115 V
